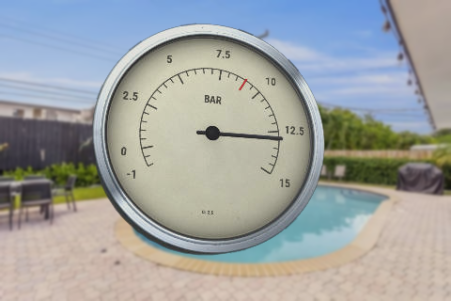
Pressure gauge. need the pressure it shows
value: 13 bar
